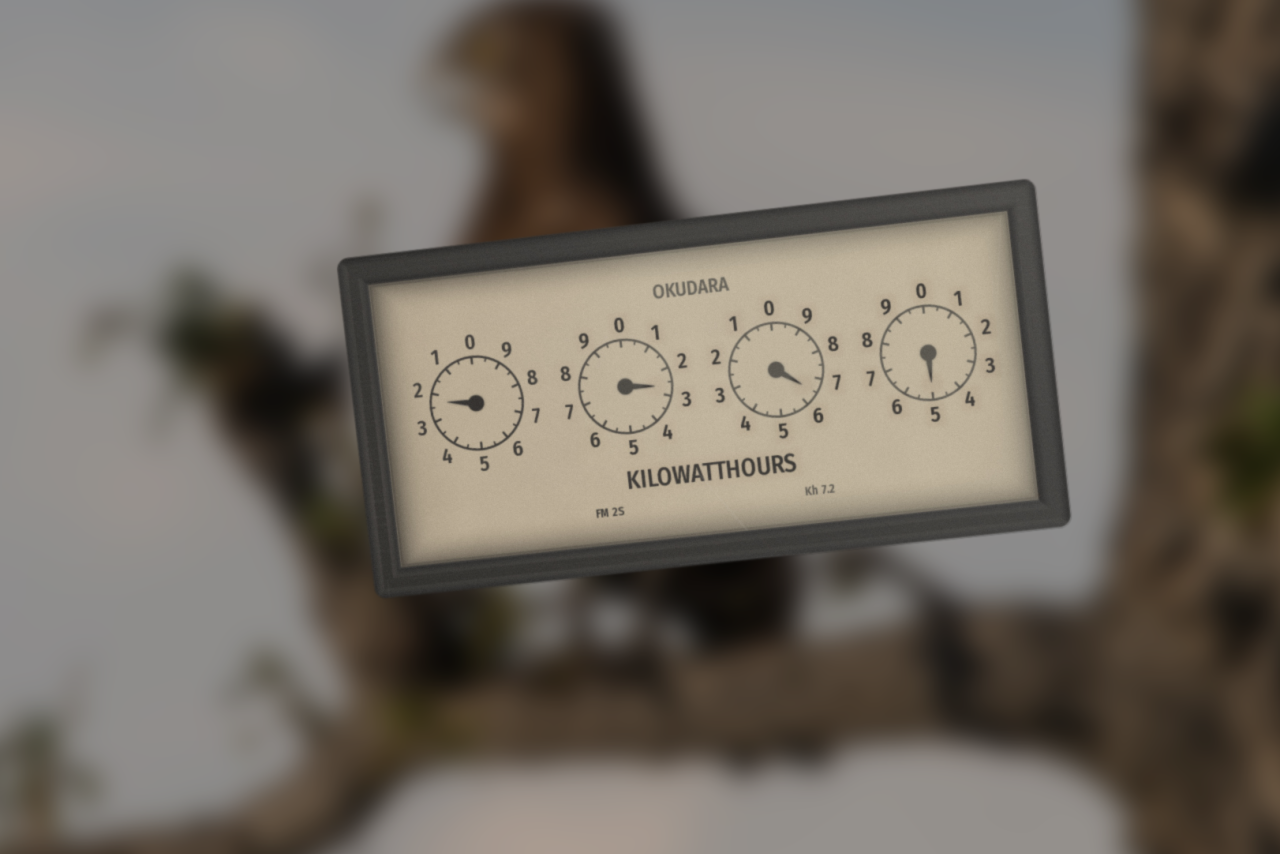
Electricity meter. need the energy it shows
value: 2265 kWh
